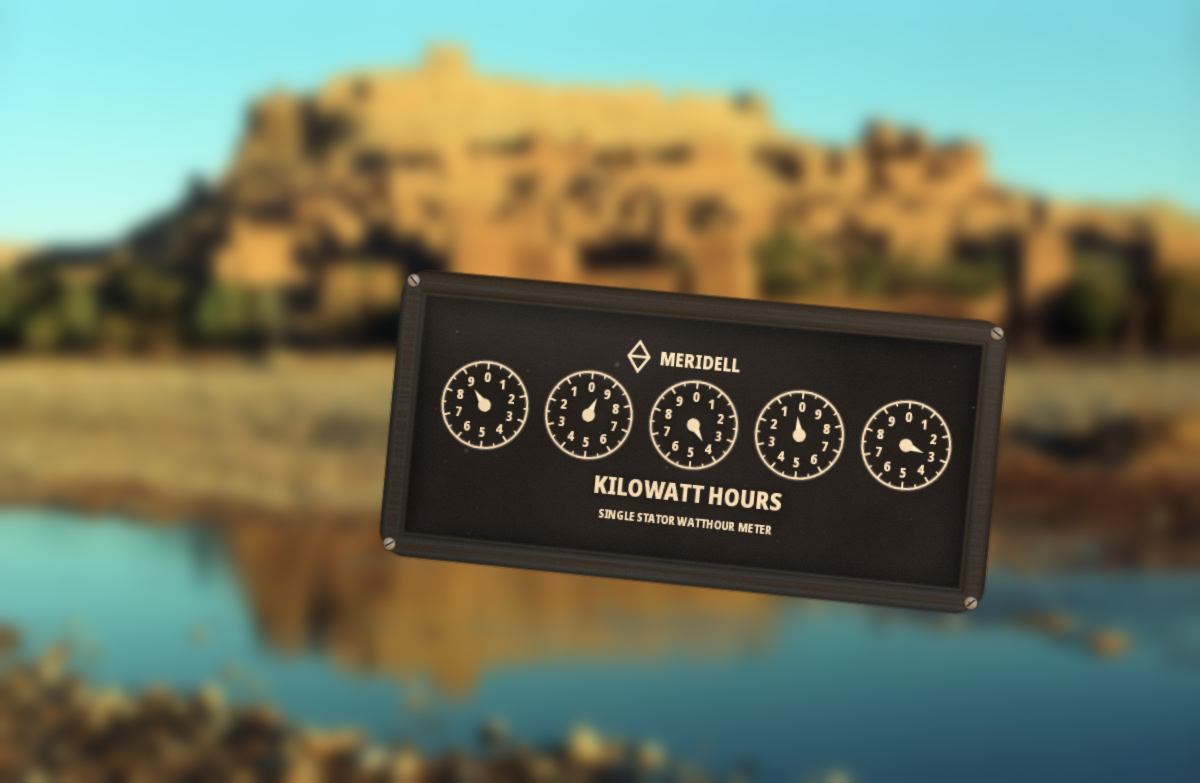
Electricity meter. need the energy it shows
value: 89403 kWh
